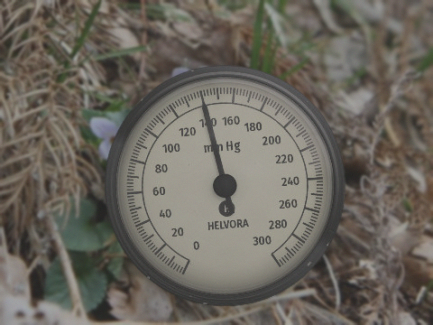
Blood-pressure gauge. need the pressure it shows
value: 140 mmHg
